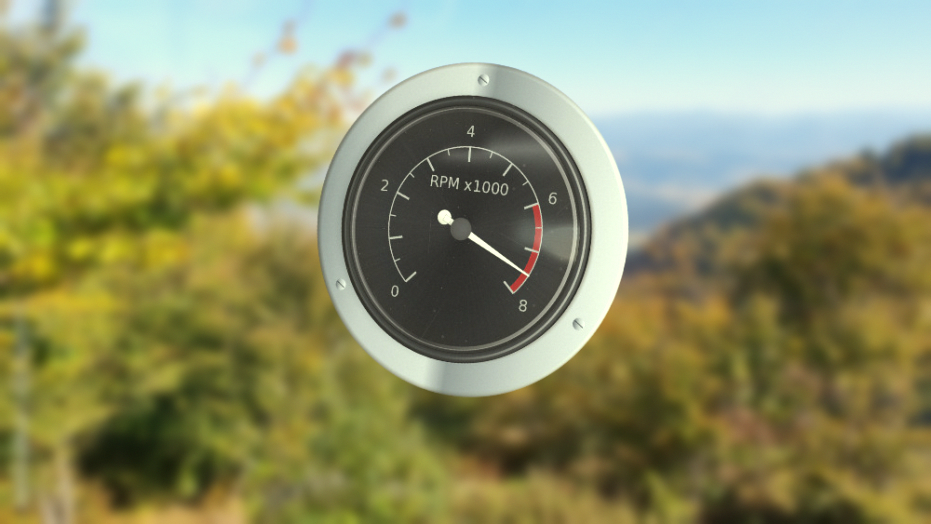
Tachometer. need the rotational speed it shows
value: 7500 rpm
